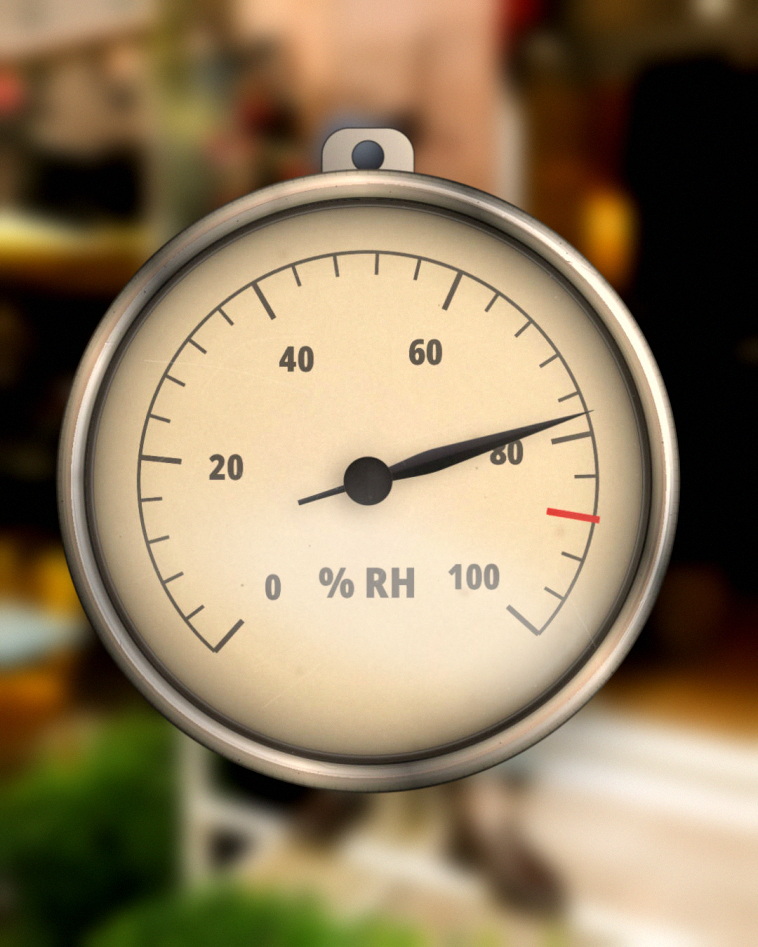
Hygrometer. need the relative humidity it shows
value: 78 %
